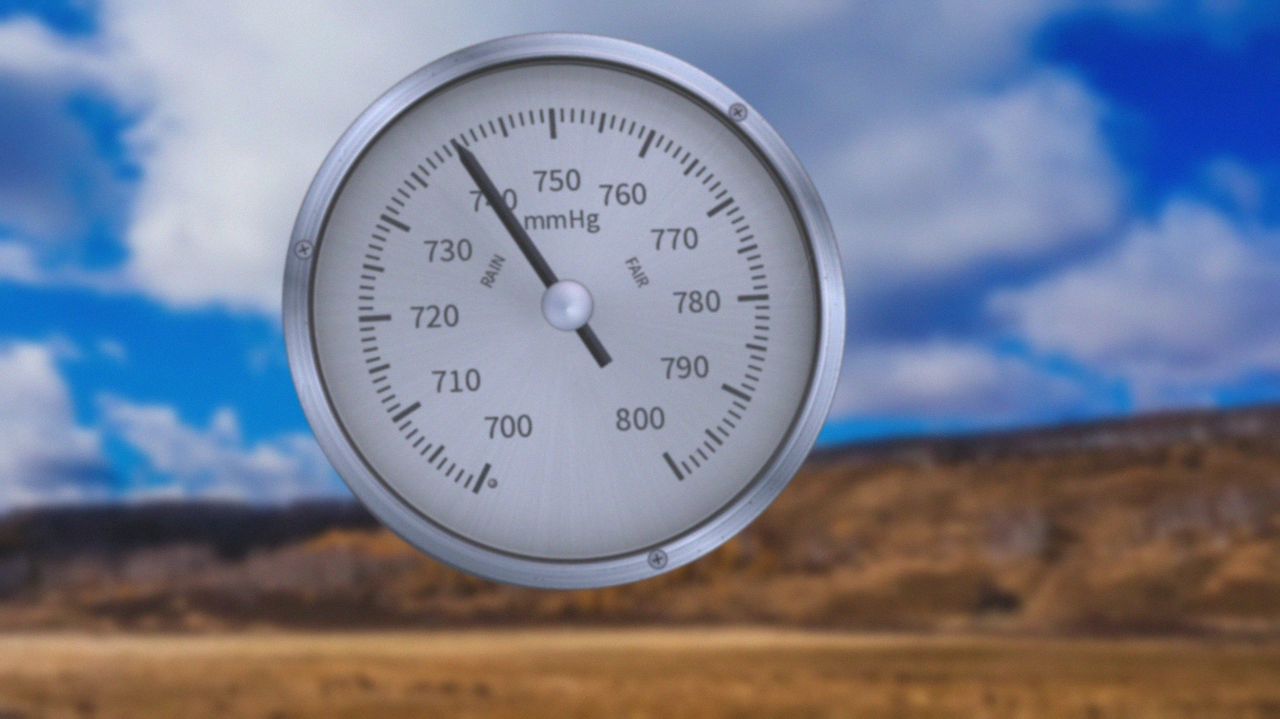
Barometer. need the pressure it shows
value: 740 mmHg
